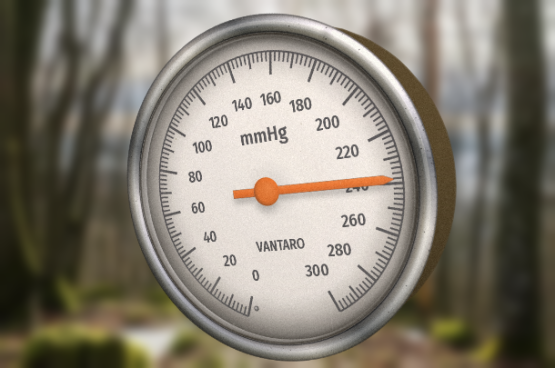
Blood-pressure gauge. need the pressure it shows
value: 238 mmHg
